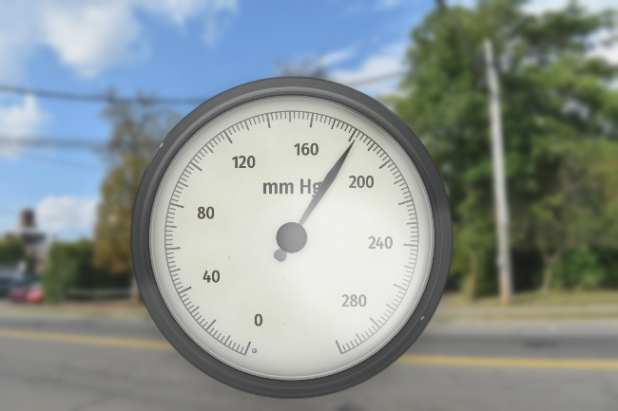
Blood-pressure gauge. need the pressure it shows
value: 182 mmHg
